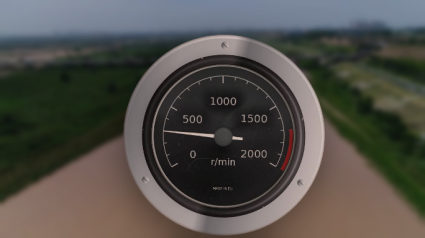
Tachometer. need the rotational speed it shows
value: 300 rpm
